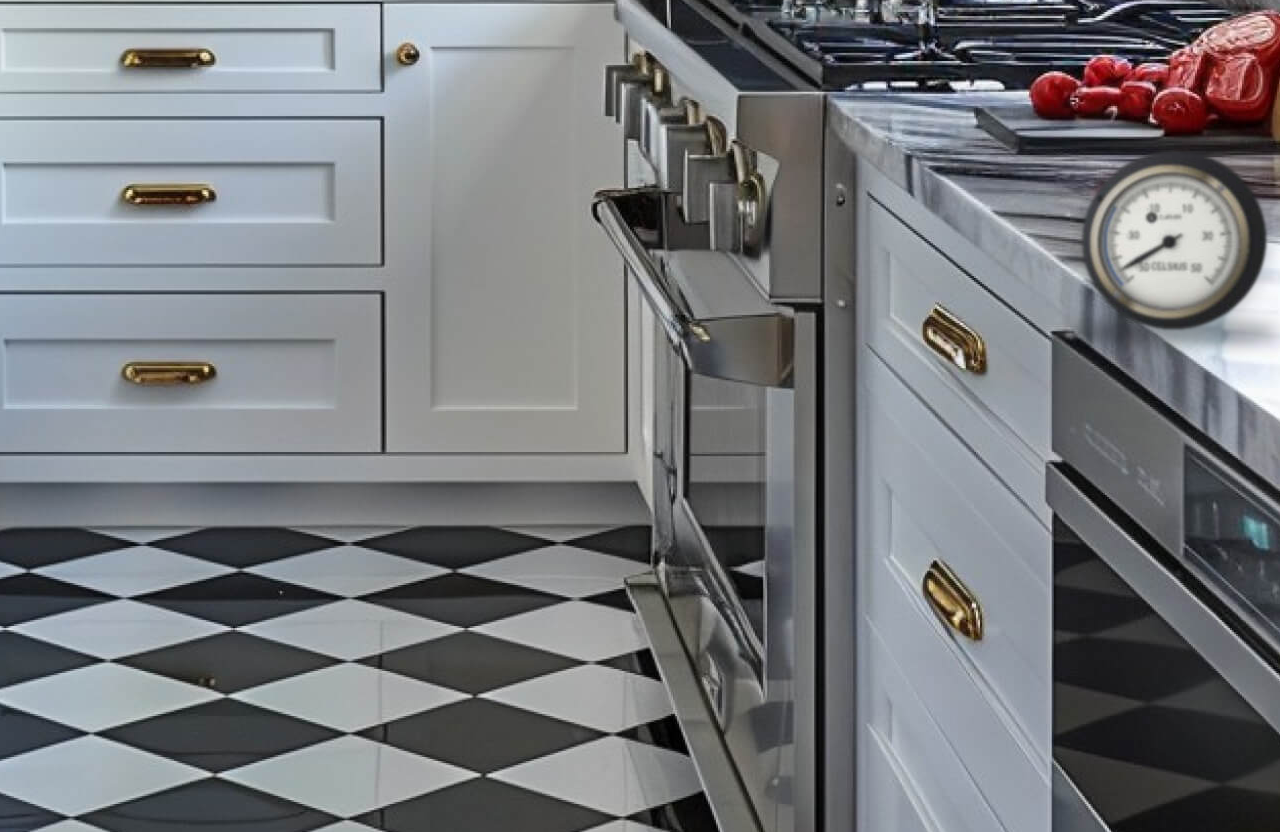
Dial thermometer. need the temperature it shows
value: -45 °C
